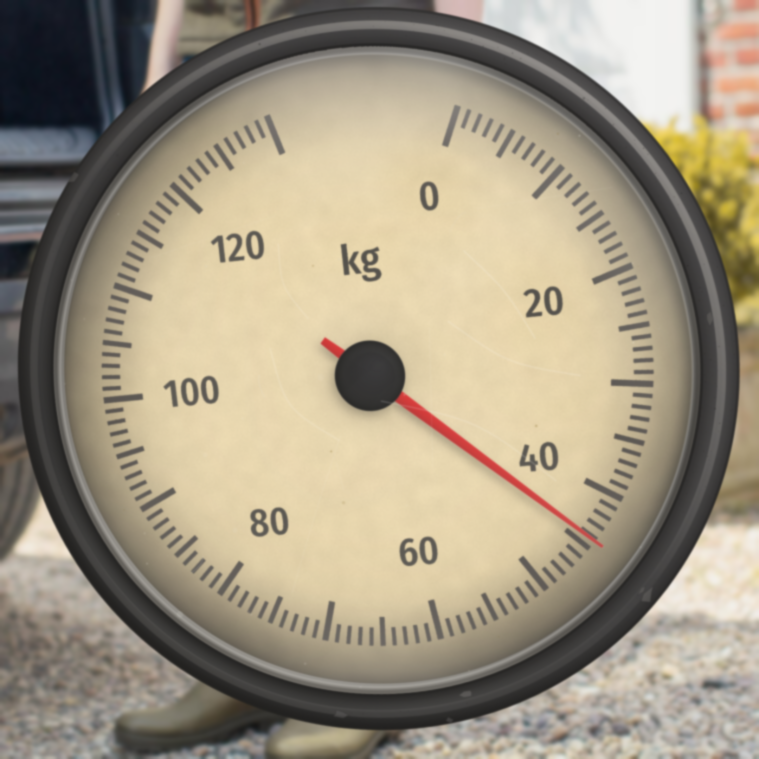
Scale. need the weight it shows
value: 44 kg
